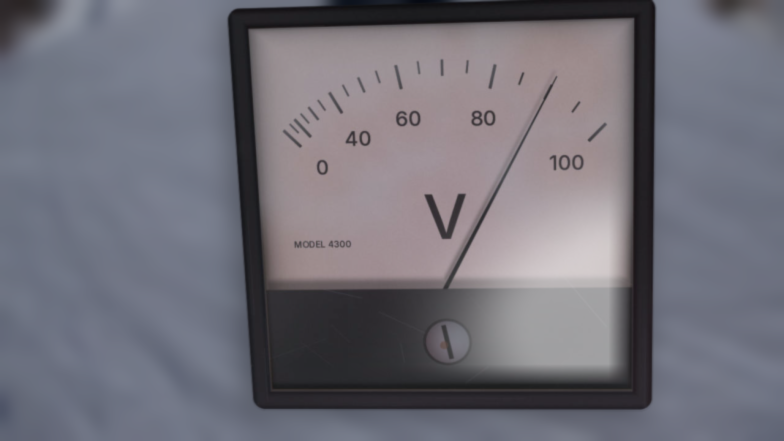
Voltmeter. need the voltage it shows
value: 90 V
